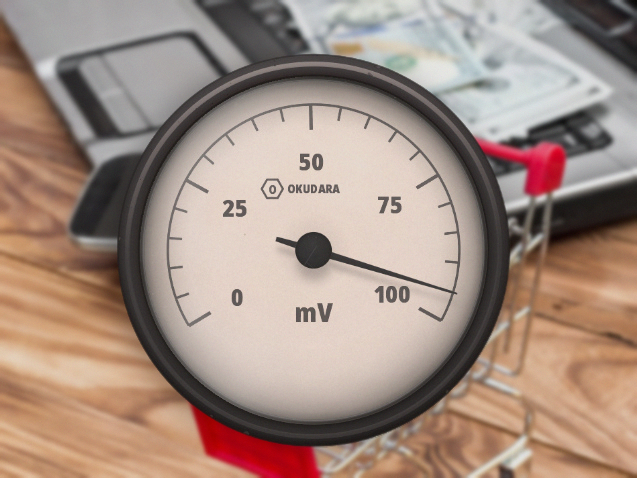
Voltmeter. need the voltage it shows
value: 95 mV
